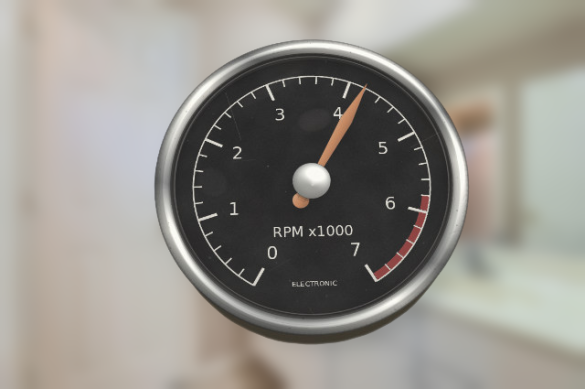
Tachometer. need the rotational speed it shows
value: 4200 rpm
